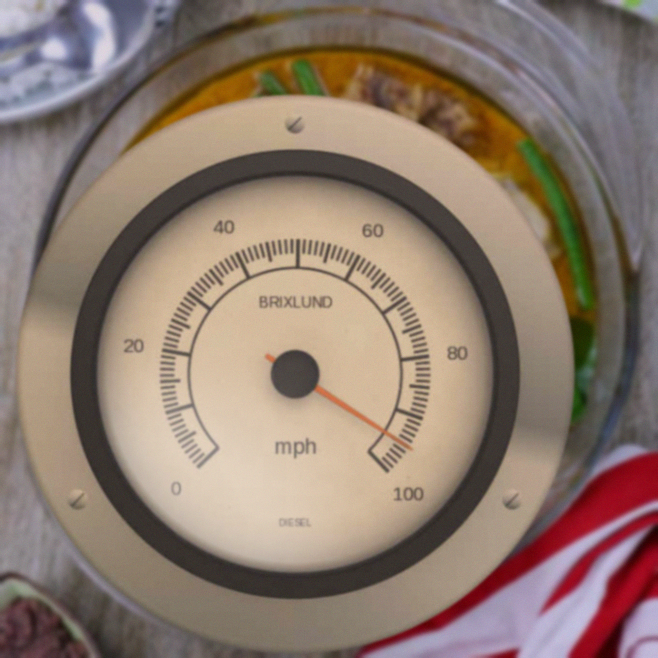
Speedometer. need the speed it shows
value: 95 mph
